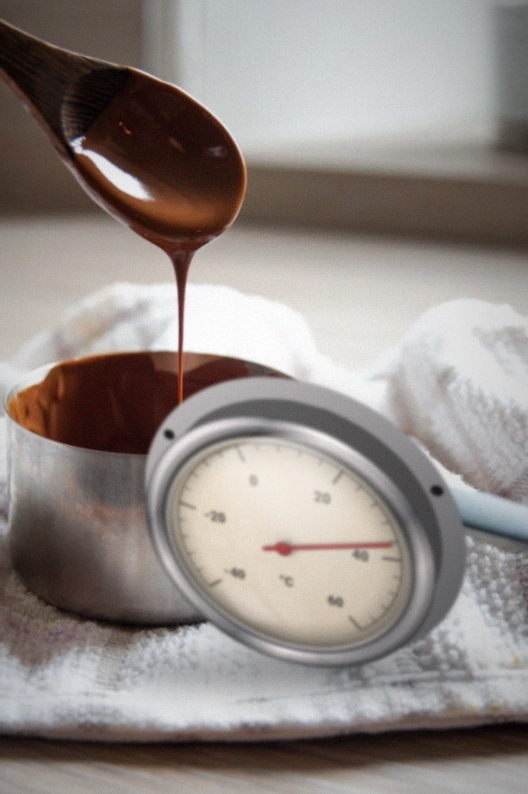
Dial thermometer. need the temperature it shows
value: 36 °C
